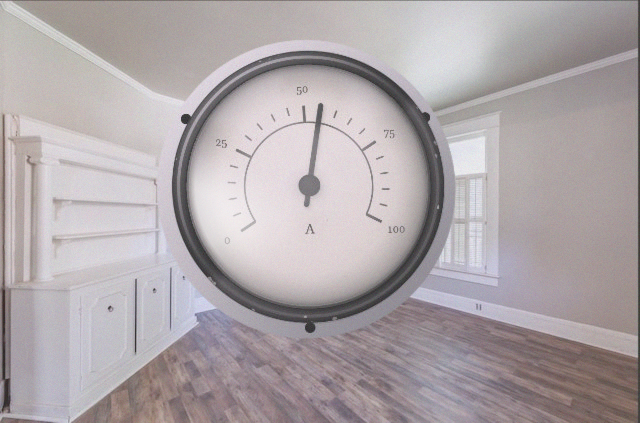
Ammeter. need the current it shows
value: 55 A
